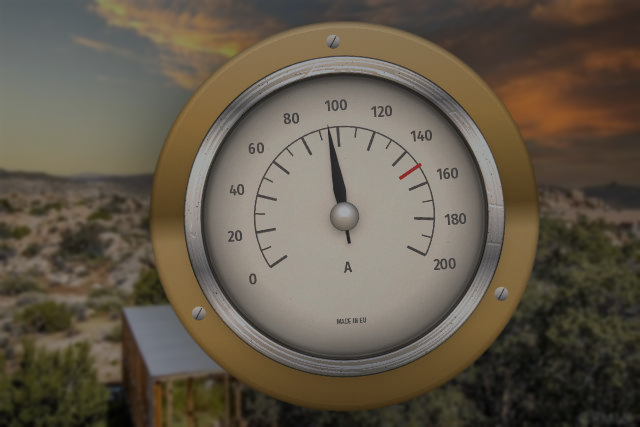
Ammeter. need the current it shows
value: 95 A
